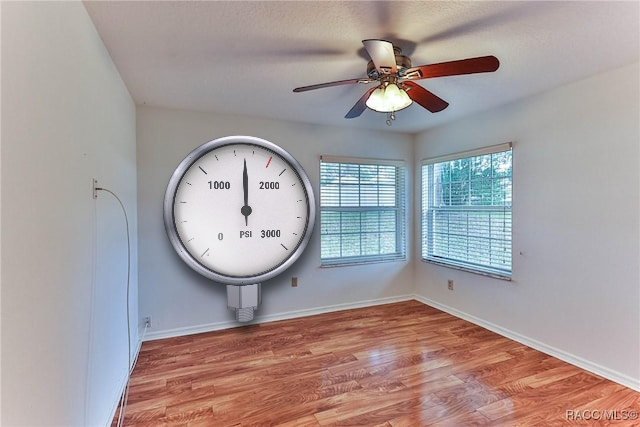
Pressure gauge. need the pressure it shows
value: 1500 psi
